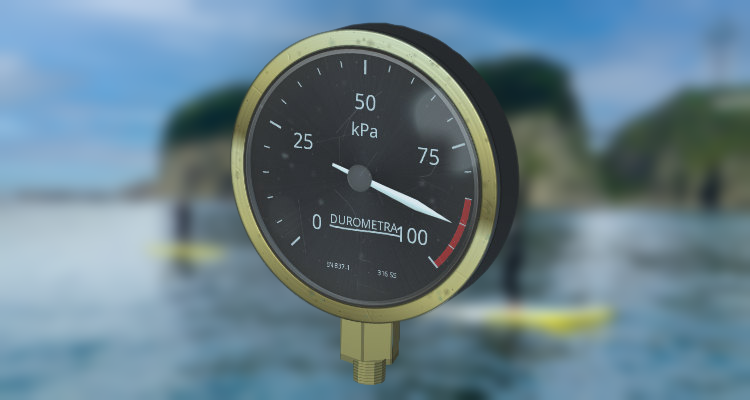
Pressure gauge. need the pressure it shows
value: 90 kPa
